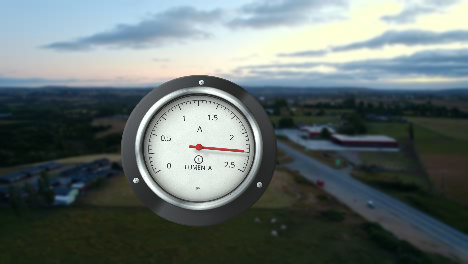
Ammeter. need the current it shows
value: 2.25 A
